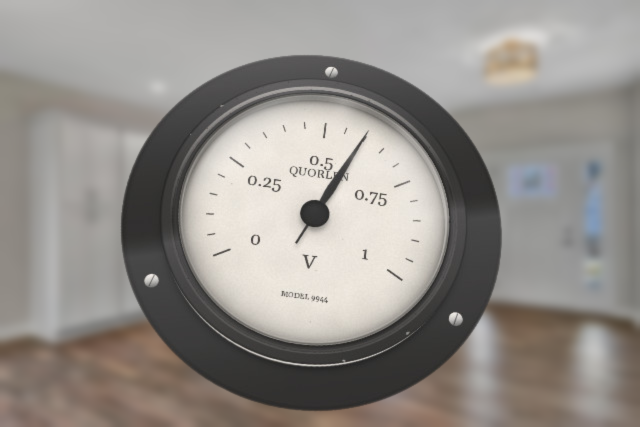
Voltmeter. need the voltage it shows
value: 0.6 V
